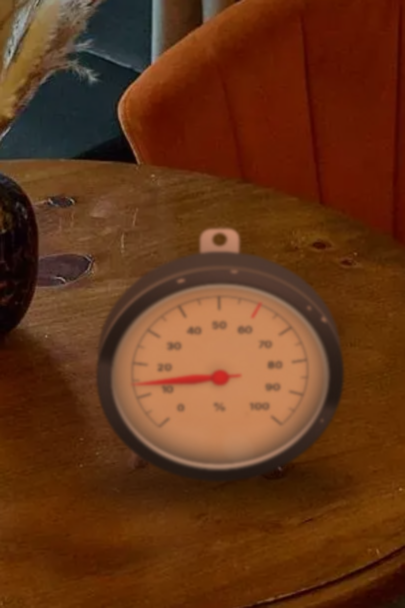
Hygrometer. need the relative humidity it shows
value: 15 %
